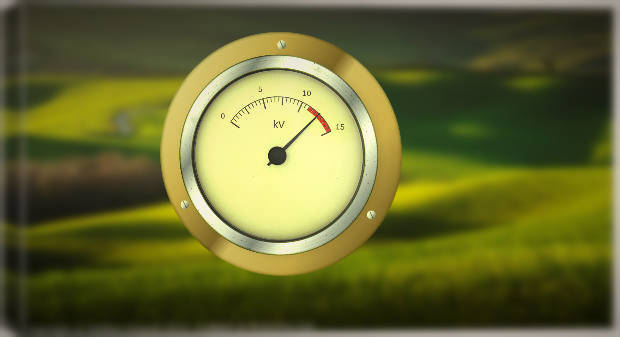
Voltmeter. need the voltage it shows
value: 12.5 kV
